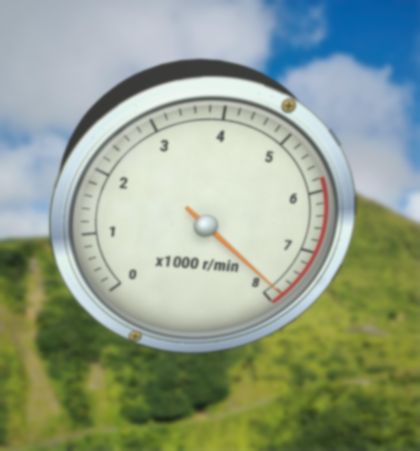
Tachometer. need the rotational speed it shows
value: 7800 rpm
